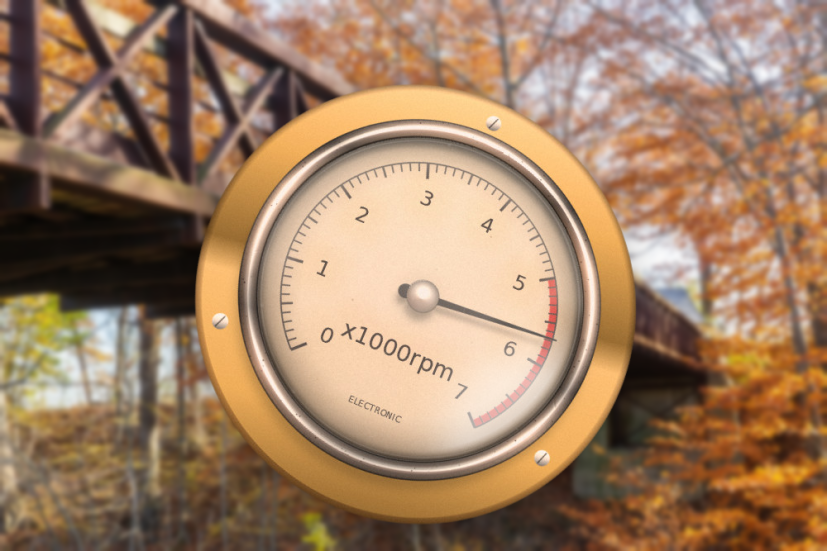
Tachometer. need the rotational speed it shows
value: 5700 rpm
